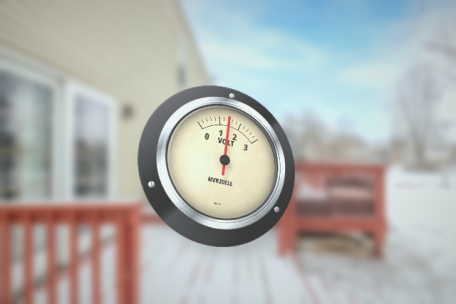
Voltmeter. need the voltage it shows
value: 1.4 V
